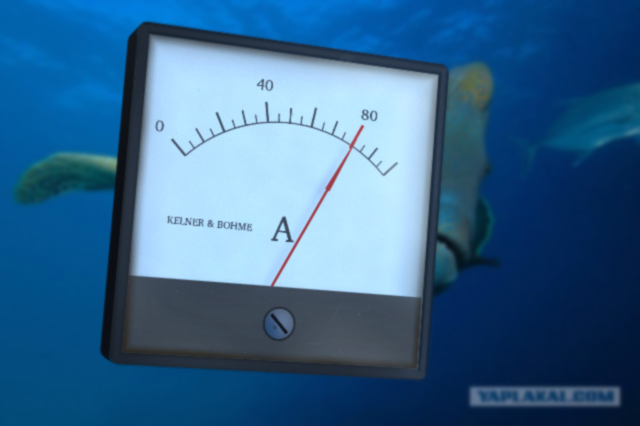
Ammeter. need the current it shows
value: 80 A
